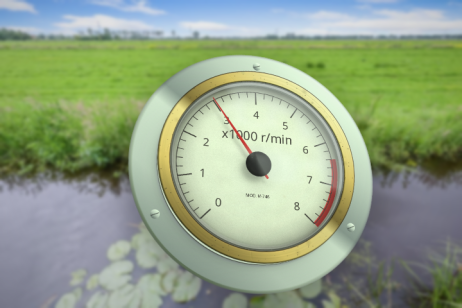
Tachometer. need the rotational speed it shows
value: 3000 rpm
